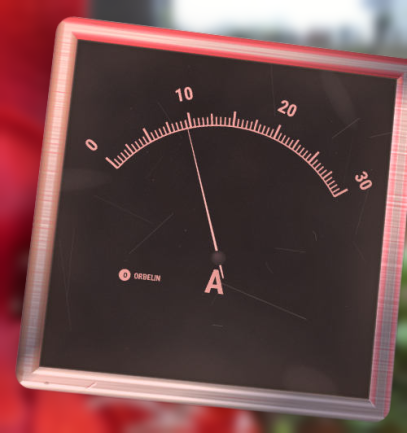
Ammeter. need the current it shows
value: 9.5 A
